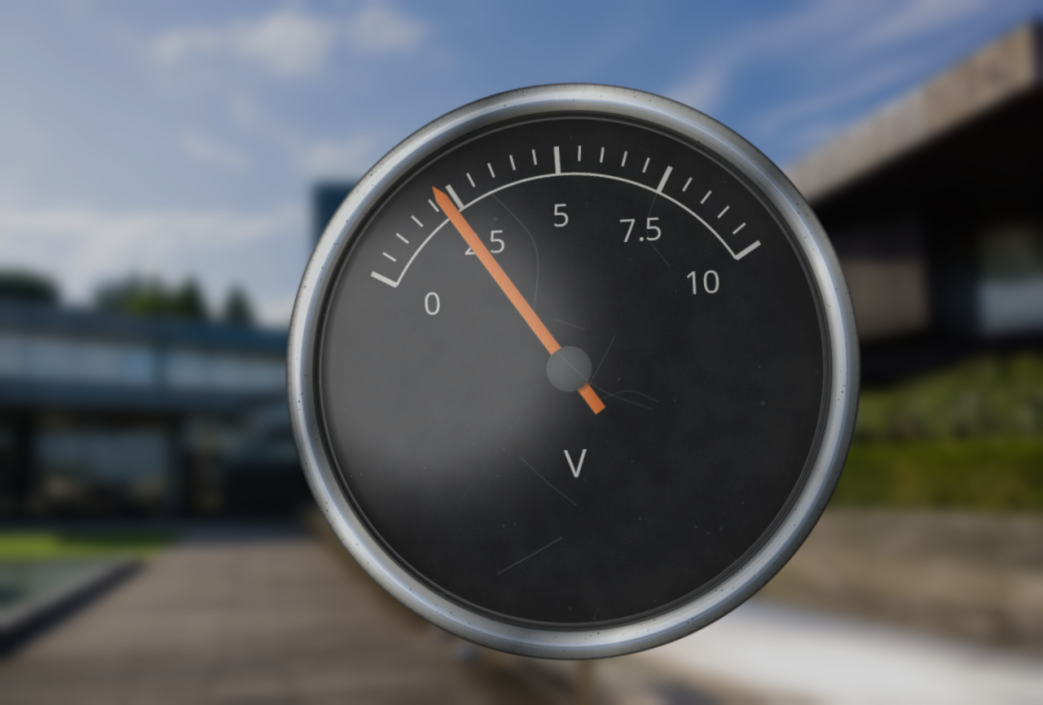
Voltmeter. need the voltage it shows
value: 2.25 V
